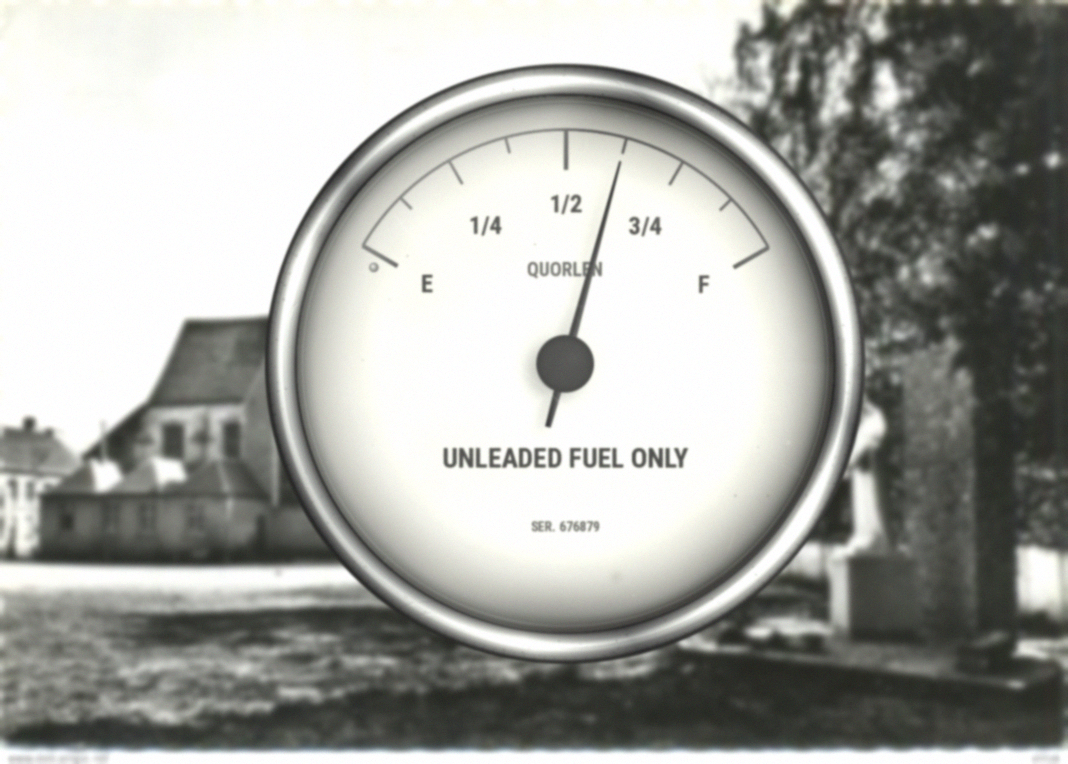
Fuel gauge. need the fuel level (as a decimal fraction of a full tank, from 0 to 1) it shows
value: 0.625
